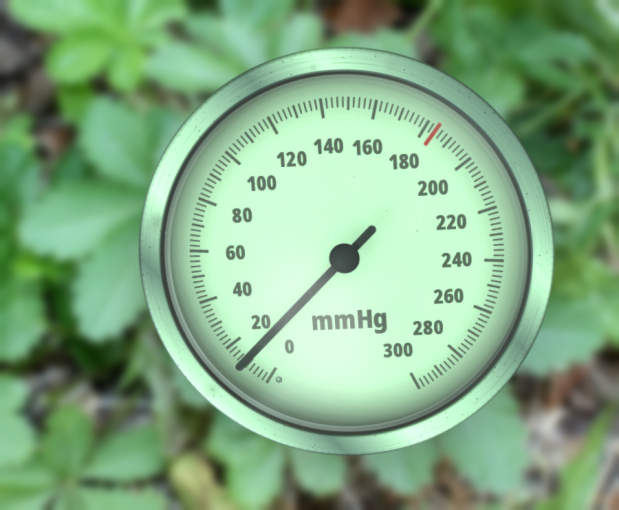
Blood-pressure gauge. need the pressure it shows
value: 12 mmHg
